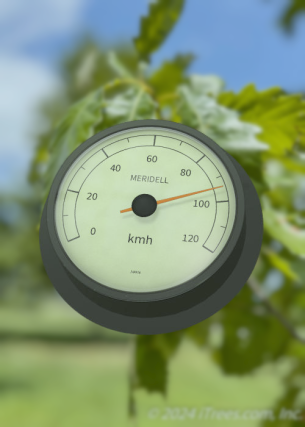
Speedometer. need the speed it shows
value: 95 km/h
